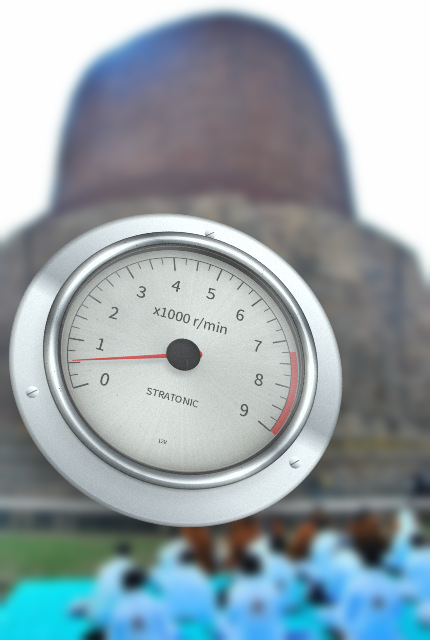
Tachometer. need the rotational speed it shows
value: 500 rpm
